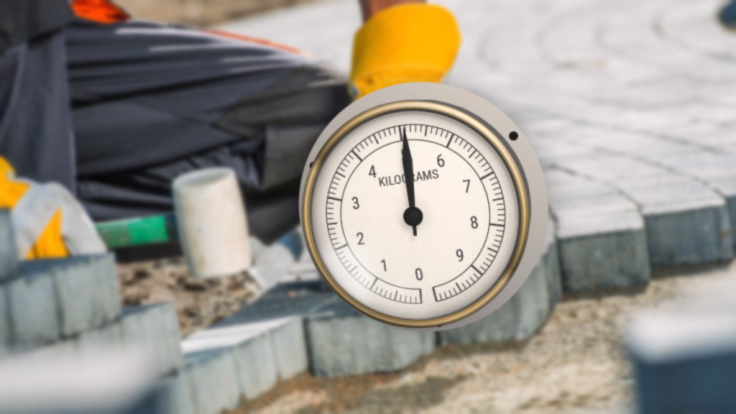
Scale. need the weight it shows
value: 5.1 kg
